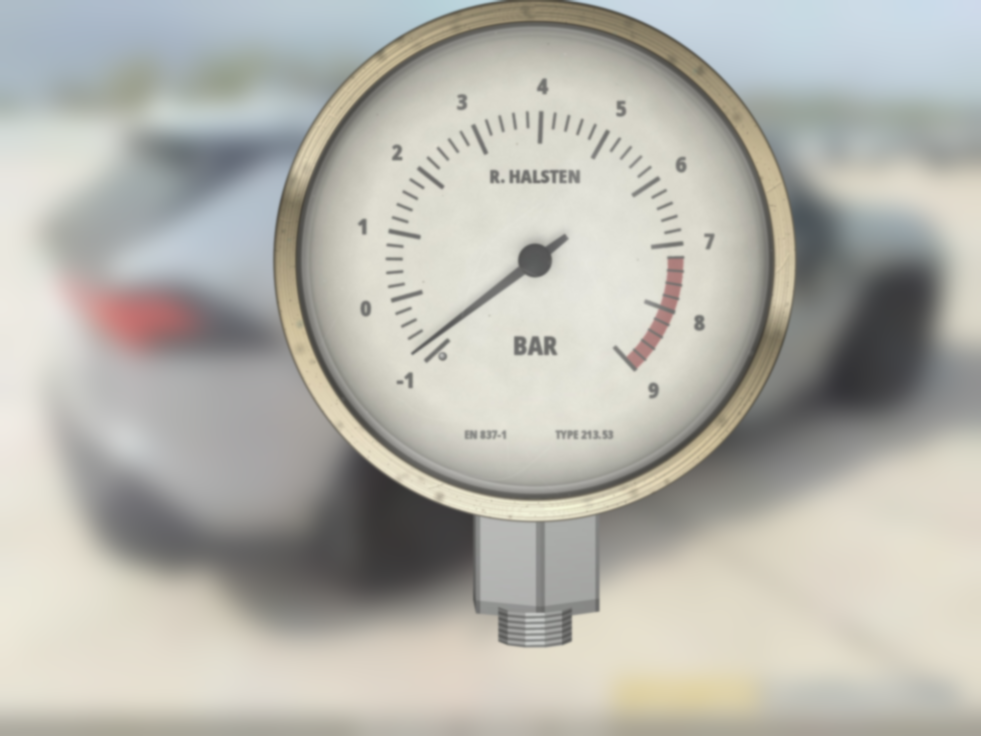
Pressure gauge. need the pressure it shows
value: -0.8 bar
